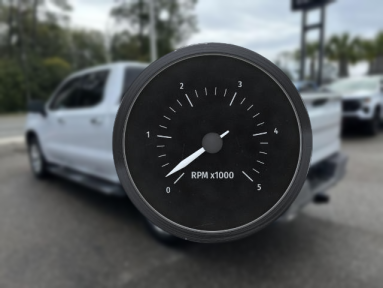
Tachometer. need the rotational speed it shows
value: 200 rpm
